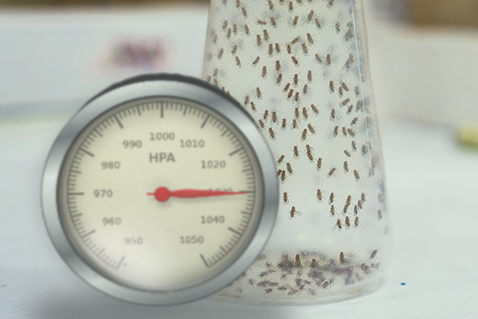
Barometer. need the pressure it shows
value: 1030 hPa
